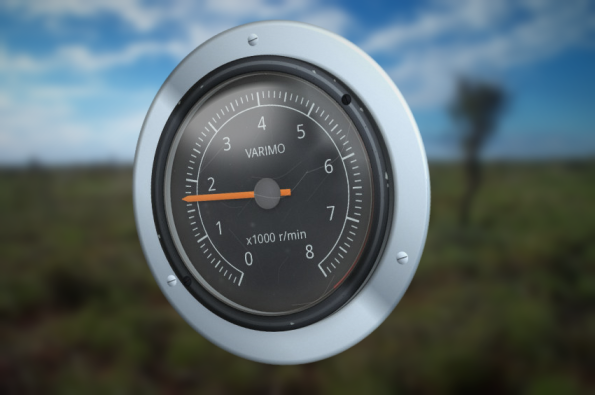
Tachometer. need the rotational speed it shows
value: 1700 rpm
